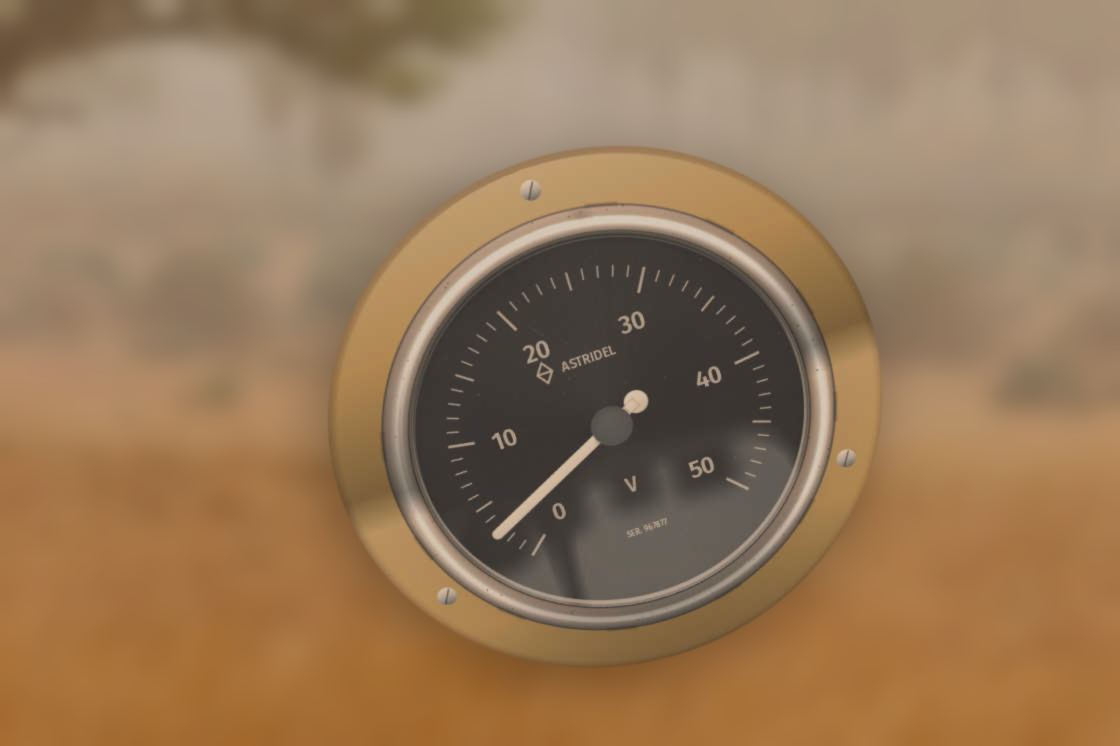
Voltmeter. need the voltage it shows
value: 3 V
